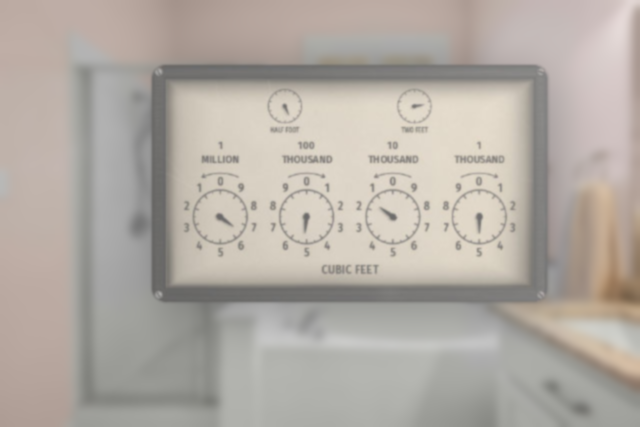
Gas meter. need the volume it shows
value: 651500 ft³
